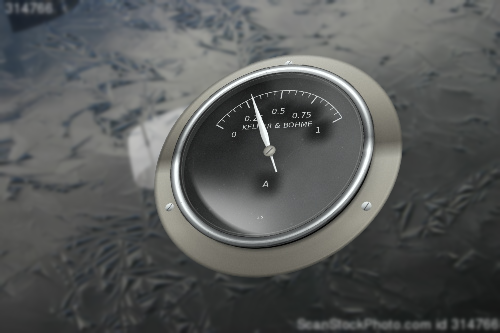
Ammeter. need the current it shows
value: 0.3 A
